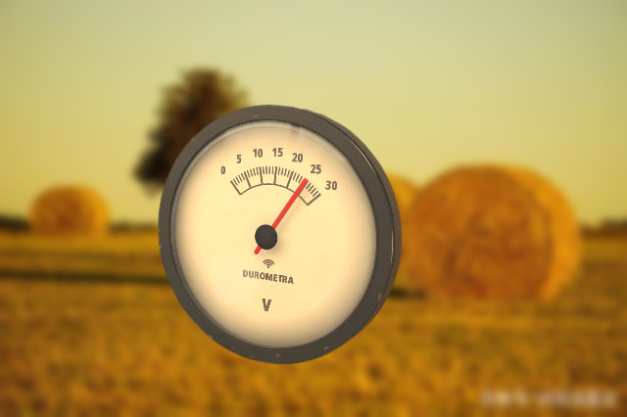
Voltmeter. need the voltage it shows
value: 25 V
